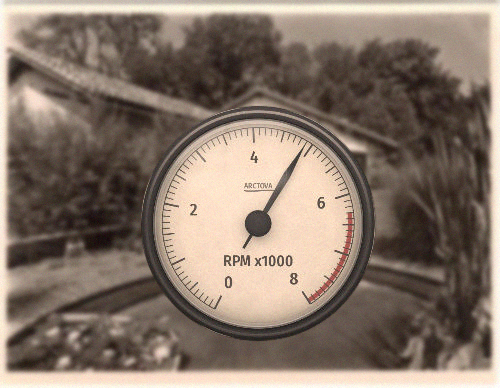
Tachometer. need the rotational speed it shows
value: 4900 rpm
